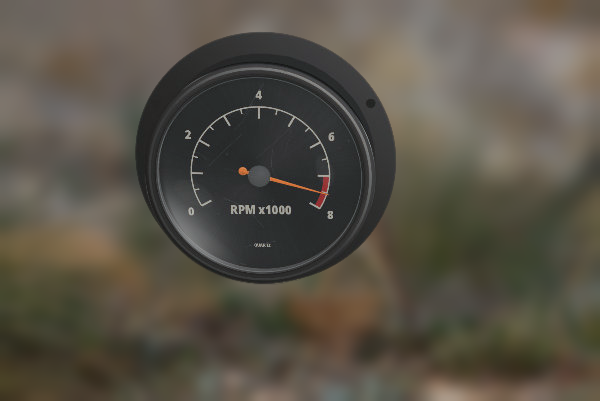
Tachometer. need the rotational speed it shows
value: 7500 rpm
